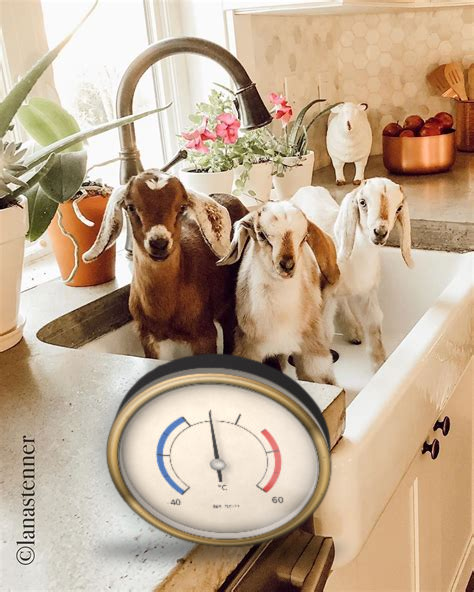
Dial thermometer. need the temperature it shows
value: 10 °C
